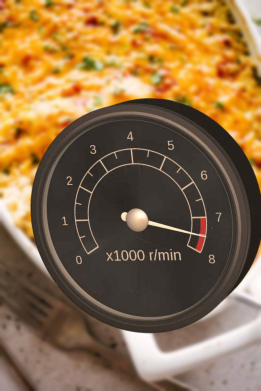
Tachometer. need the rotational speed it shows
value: 7500 rpm
